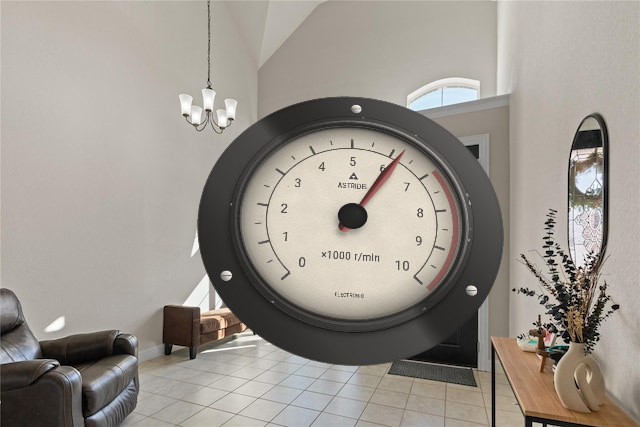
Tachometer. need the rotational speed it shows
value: 6250 rpm
